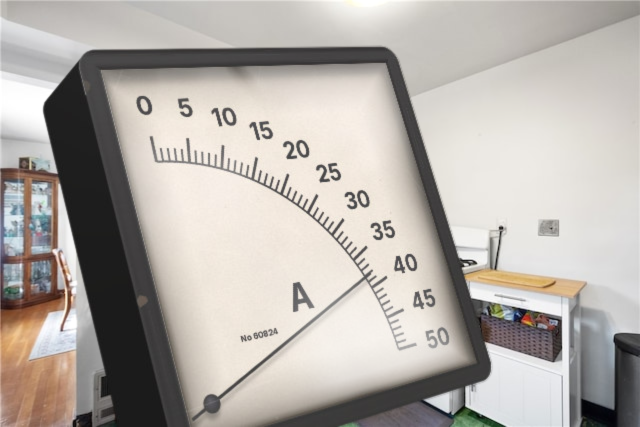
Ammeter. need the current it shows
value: 38 A
